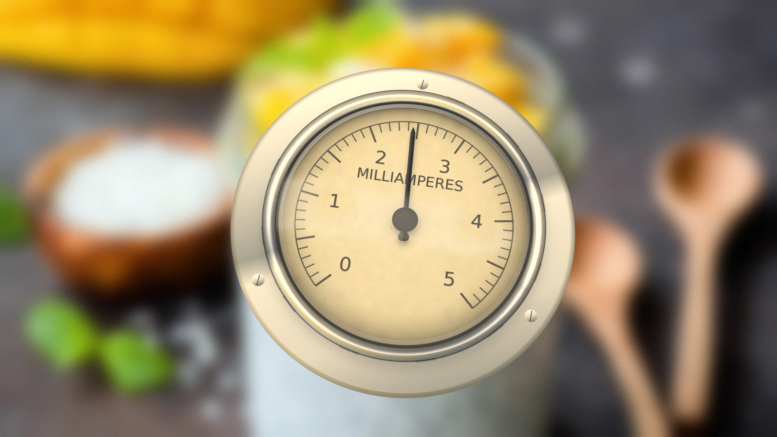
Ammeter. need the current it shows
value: 2.45 mA
